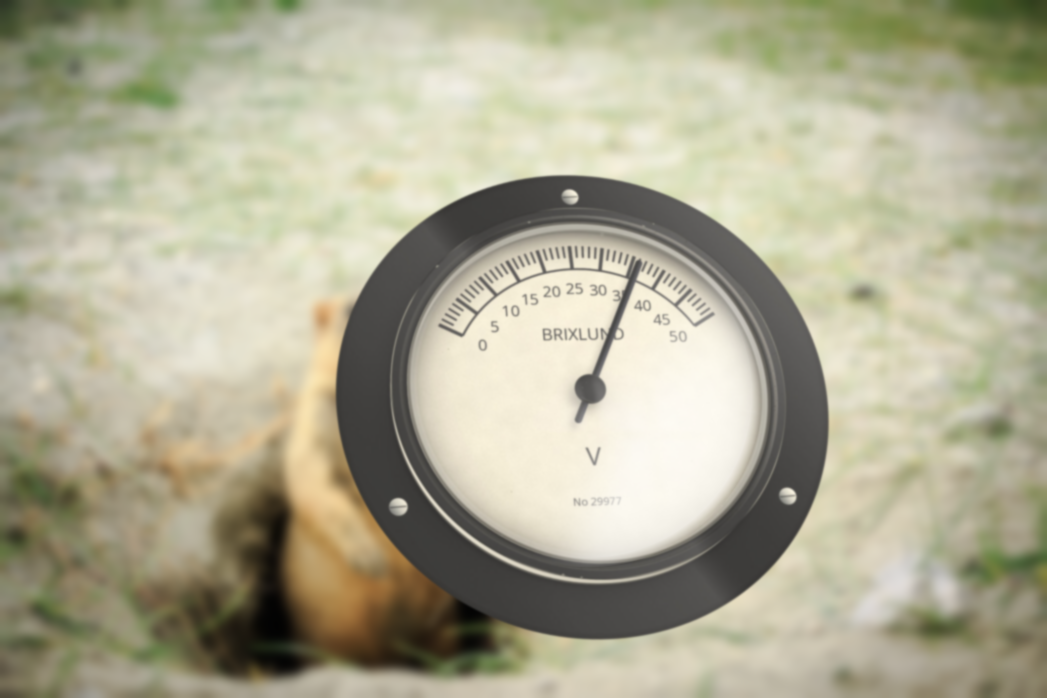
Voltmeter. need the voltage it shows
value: 36 V
